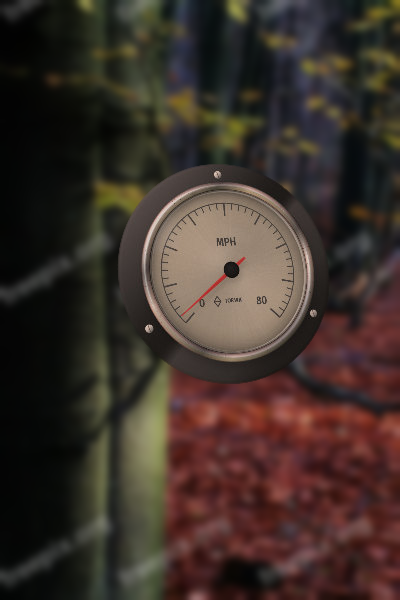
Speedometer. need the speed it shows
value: 2 mph
